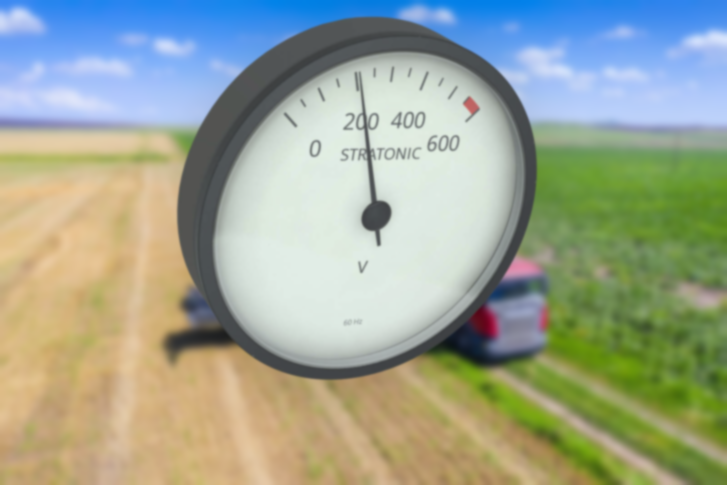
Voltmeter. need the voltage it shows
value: 200 V
